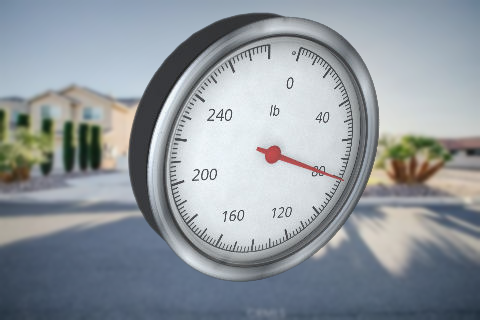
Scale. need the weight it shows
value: 80 lb
